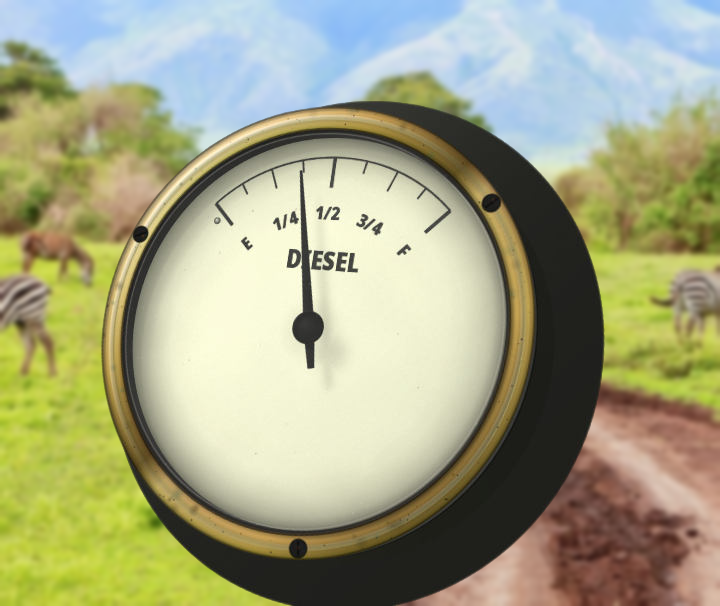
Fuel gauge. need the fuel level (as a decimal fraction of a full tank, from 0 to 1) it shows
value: 0.375
